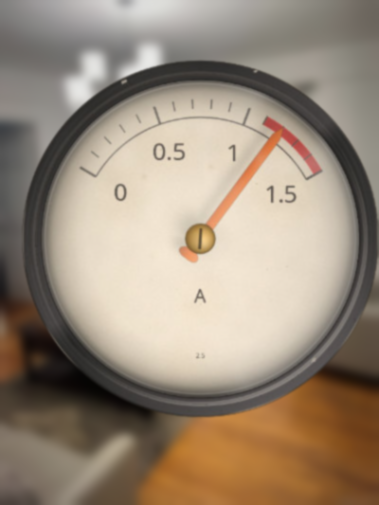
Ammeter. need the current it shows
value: 1.2 A
